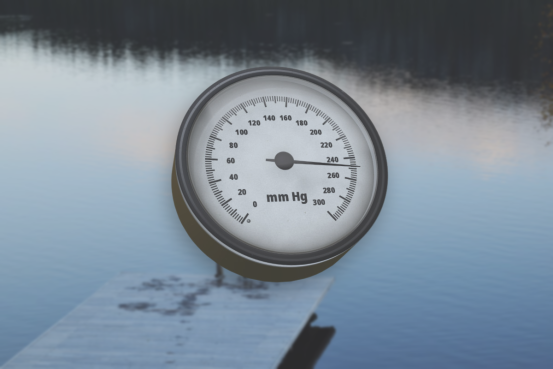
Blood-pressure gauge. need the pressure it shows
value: 250 mmHg
